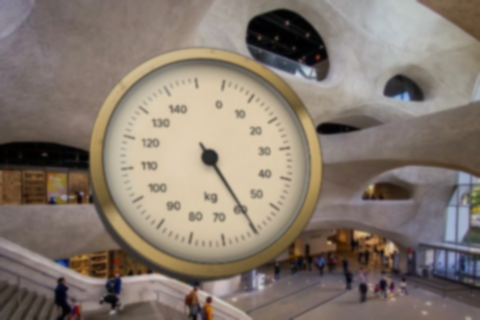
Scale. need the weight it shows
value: 60 kg
